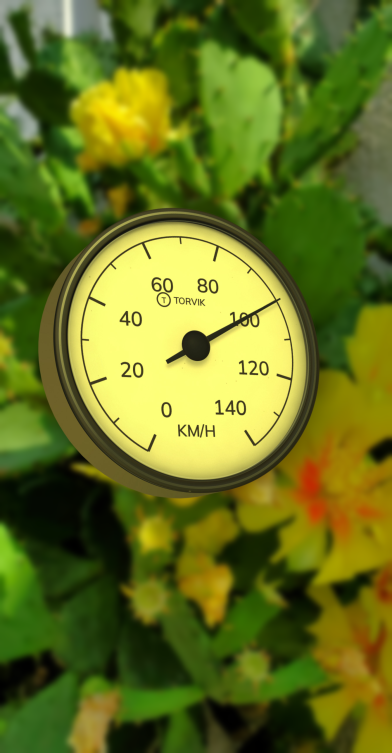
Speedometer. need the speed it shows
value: 100 km/h
